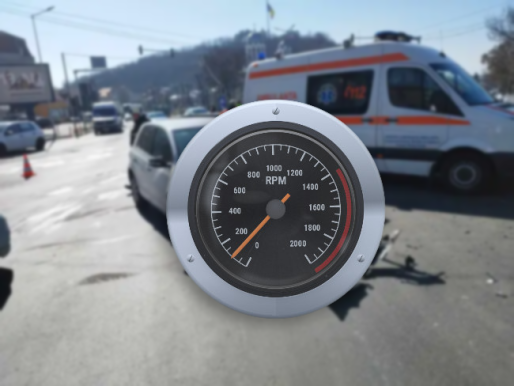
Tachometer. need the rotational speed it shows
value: 100 rpm
